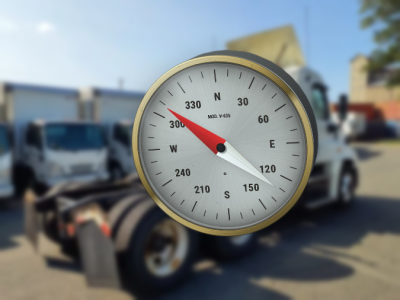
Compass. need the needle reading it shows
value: 310 °
